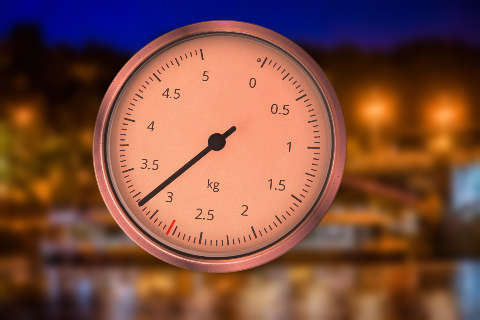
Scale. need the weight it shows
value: 3.15 kg
